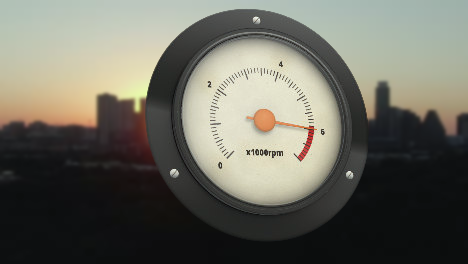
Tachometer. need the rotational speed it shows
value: 6000 rpm
